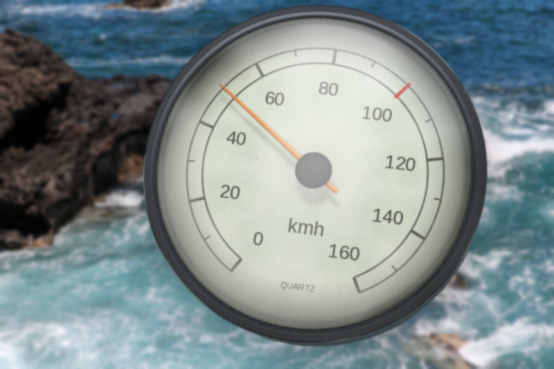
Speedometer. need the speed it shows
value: 50 km/h
